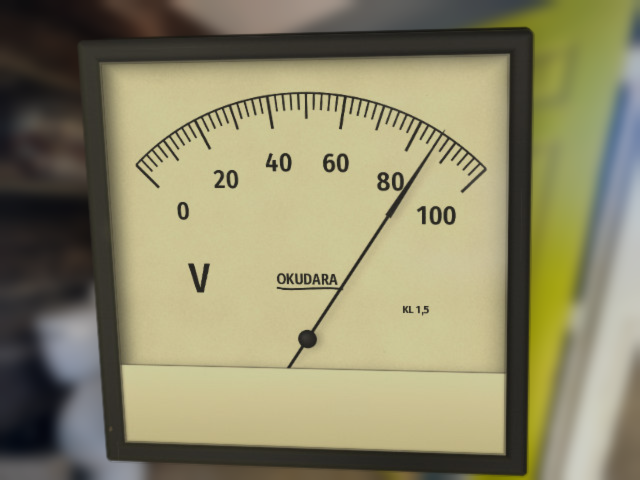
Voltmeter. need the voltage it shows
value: 86 V
